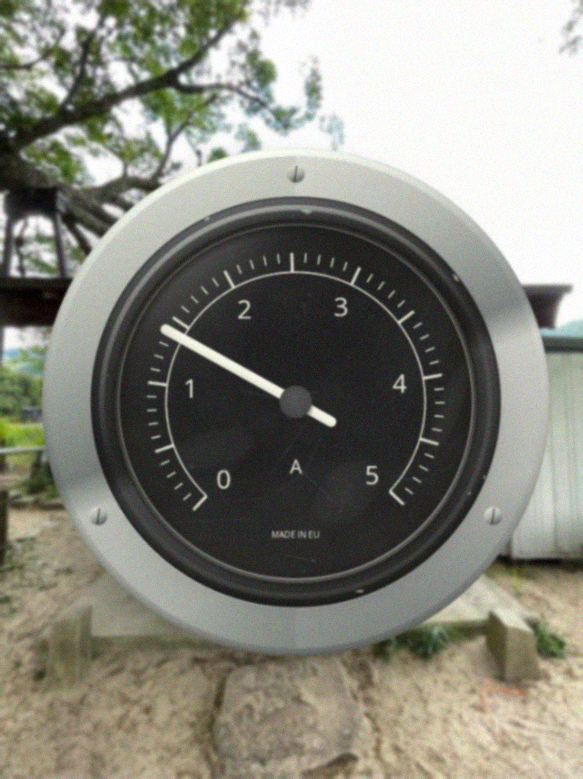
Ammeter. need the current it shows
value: 1.4 A
